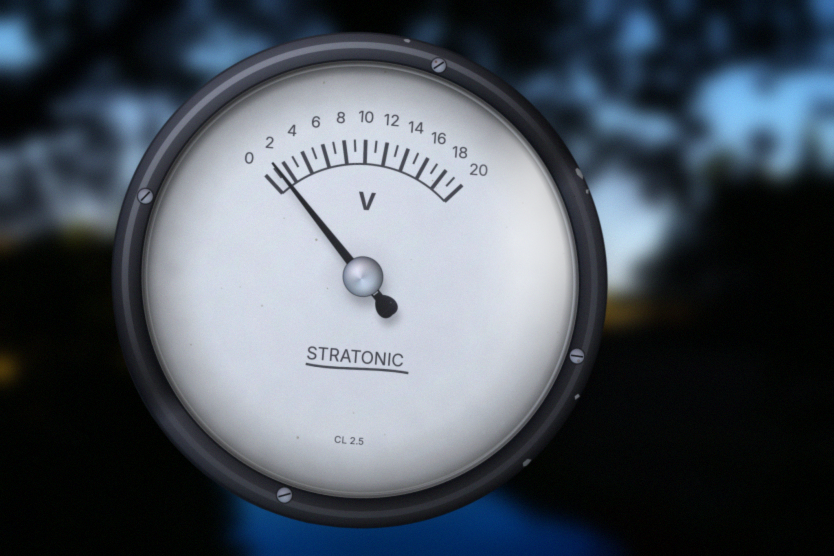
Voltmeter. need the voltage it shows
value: 1 V
